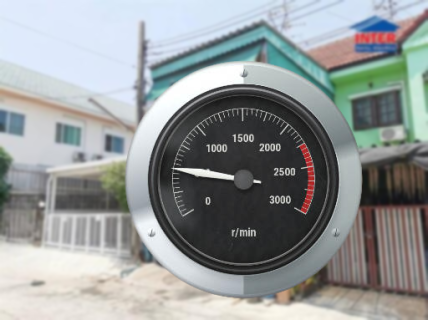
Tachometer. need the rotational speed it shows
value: 500 rpm
